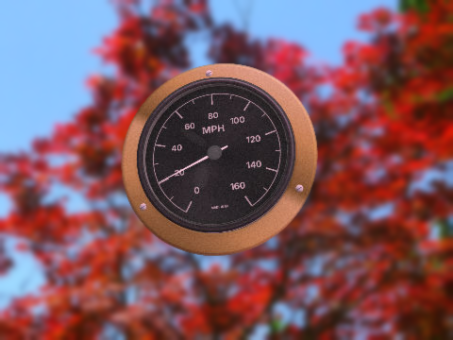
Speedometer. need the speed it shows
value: 20 mph
